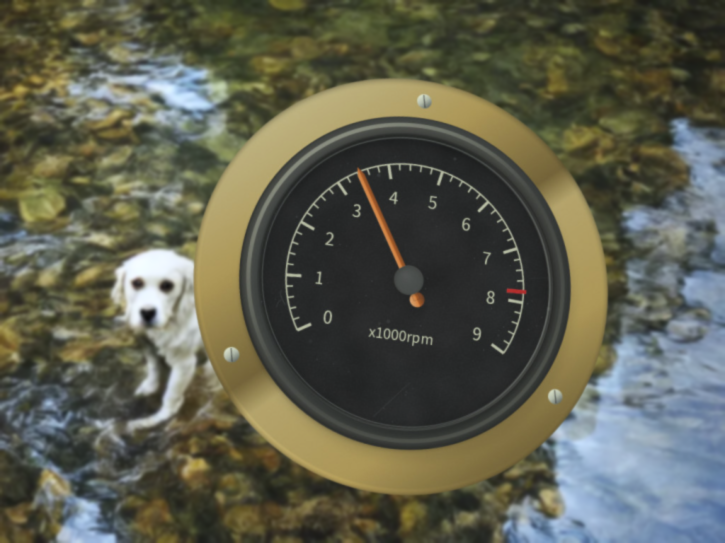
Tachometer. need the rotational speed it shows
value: 3400 rpm
